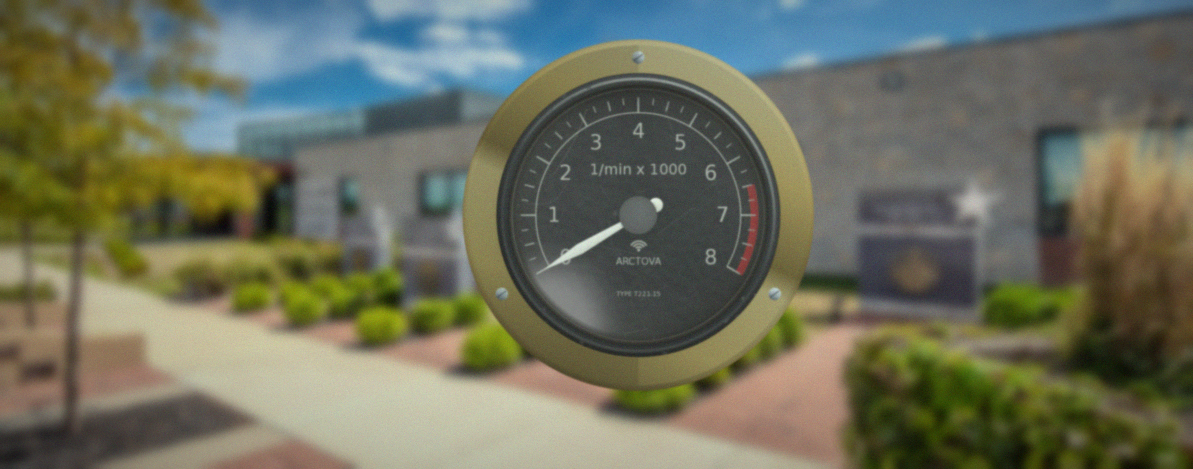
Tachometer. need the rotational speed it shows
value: 0 rpm
